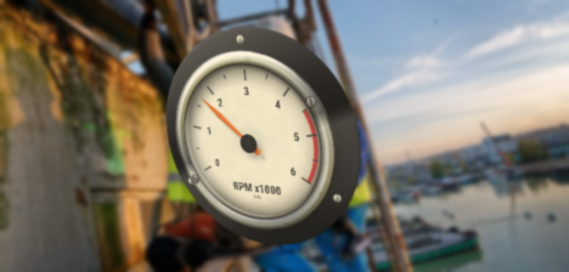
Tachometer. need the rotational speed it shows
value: 1750 rpm
